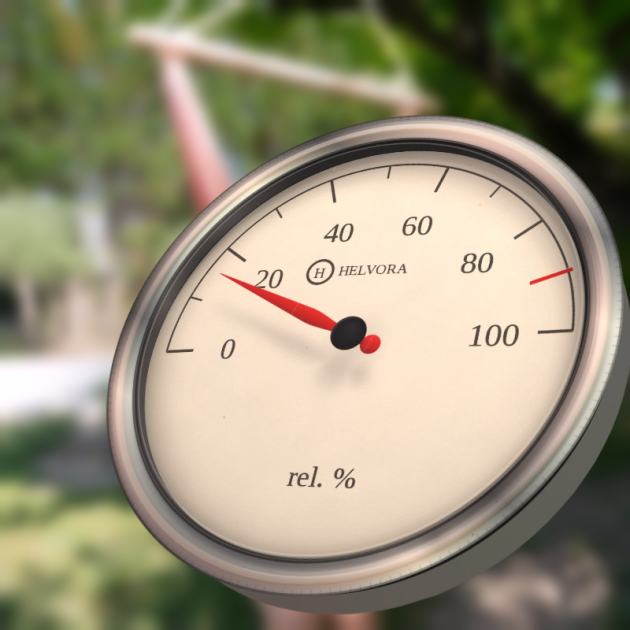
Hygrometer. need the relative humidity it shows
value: 15 %
